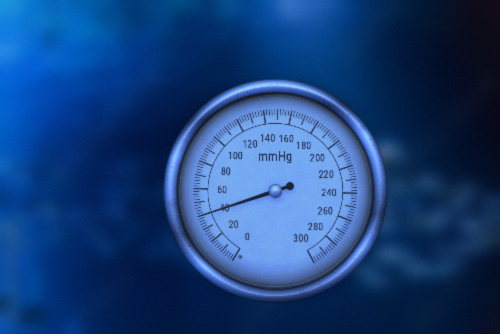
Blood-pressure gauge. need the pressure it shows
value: 40 mmHg
